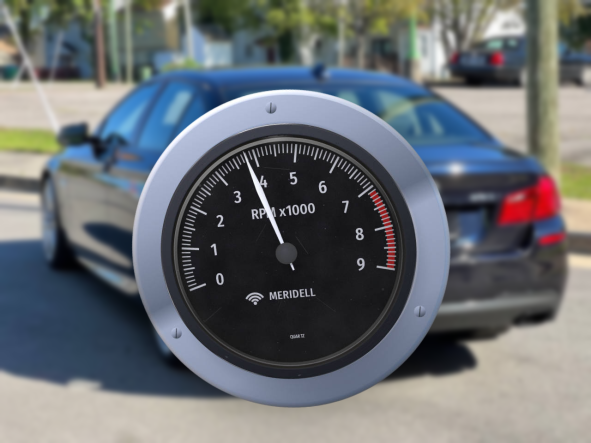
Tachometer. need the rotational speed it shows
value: 3800 rpm
